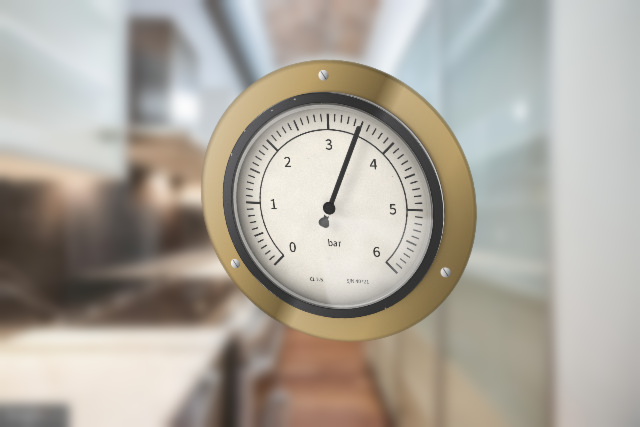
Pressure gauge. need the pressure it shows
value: 3.5 bar
